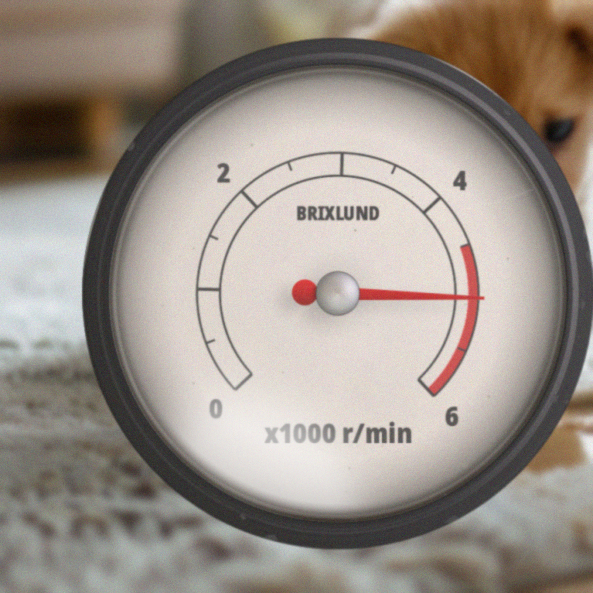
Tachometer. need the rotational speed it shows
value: 5000 rpm
